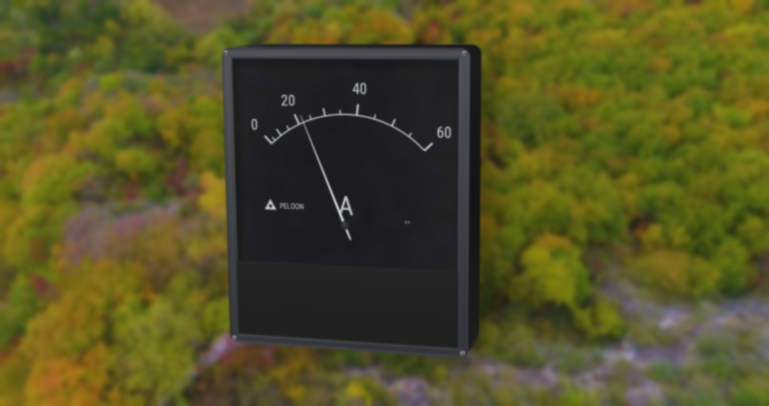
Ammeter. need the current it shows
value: 22.5 A
